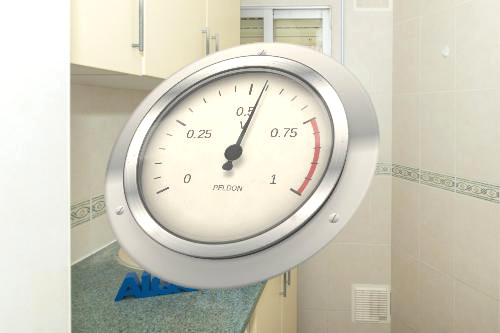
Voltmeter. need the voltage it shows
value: 0.55 V
